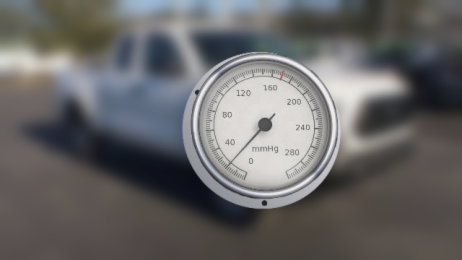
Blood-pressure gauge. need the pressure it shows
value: 20 mmHg
